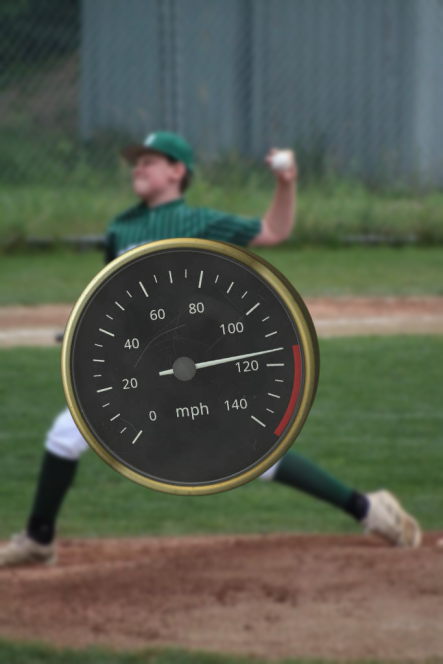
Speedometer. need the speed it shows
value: 115 mph
